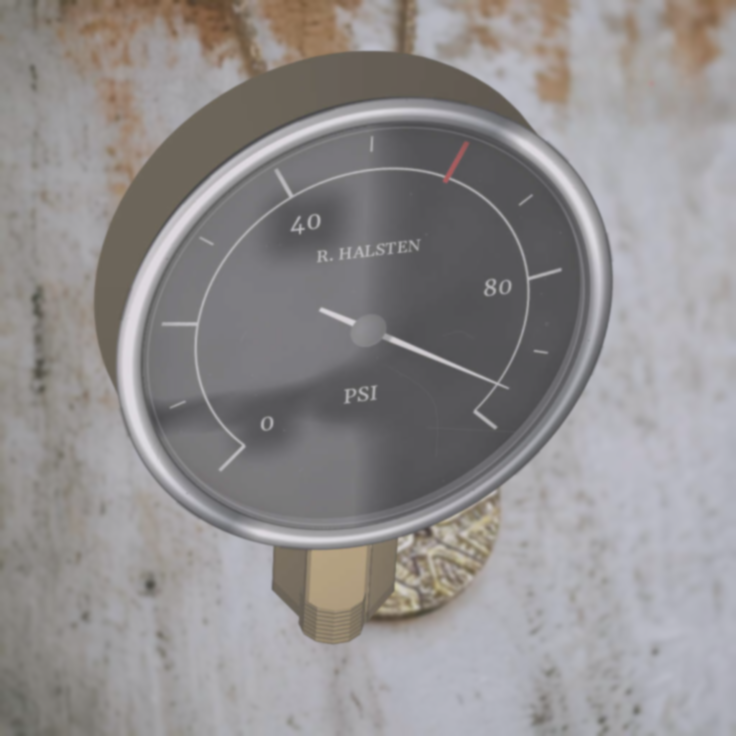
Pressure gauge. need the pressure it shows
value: 95 psi
